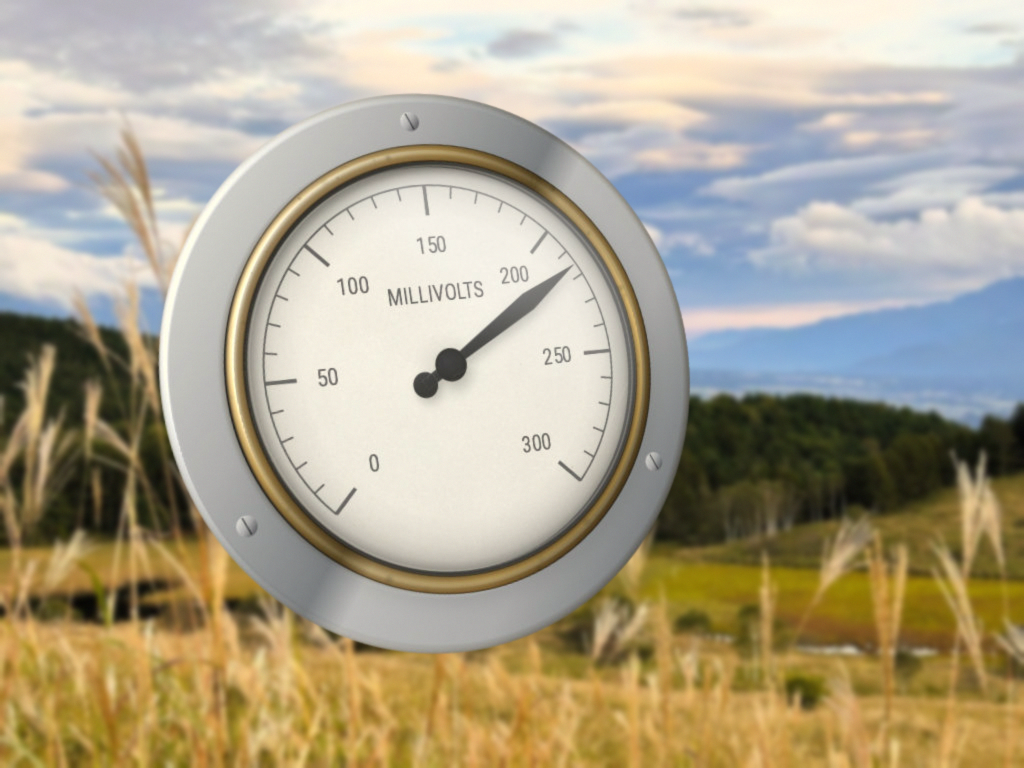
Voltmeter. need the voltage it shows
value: 215 mV
